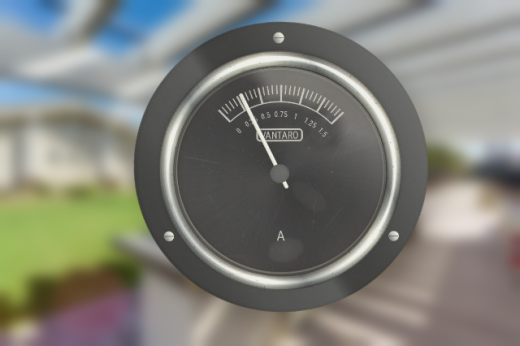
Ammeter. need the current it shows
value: 0.3 A
